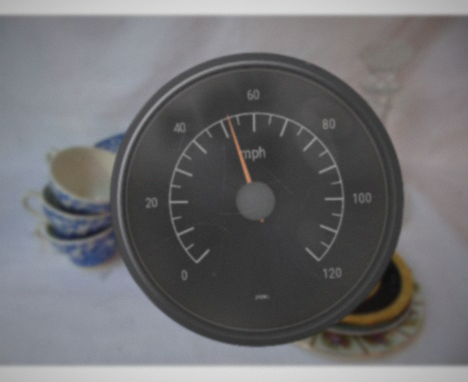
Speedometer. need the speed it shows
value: 52.5 mph
